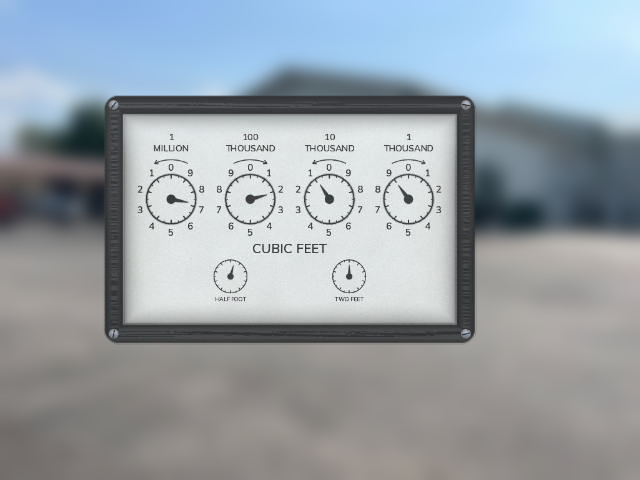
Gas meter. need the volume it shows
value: 720900 ft³
